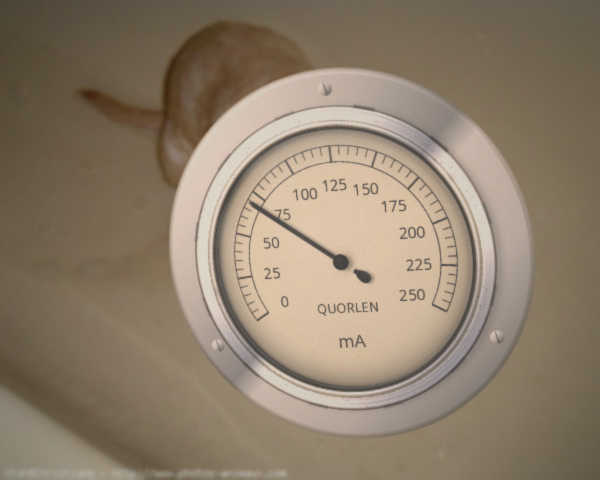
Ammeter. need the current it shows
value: 70 mA
